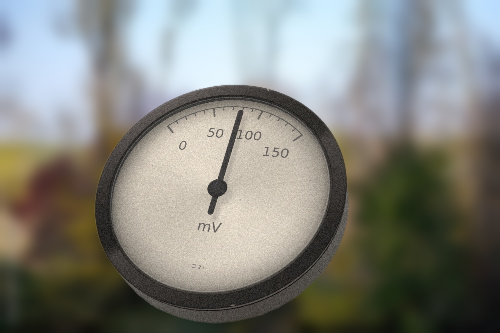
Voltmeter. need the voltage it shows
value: 80 mV
